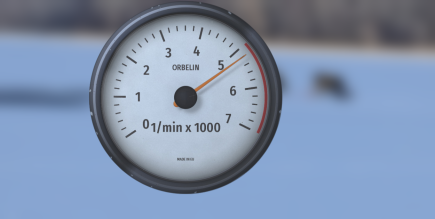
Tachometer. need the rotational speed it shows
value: 5200 rpm
